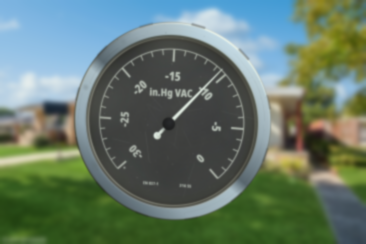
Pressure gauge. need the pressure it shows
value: -10.5 inHg
